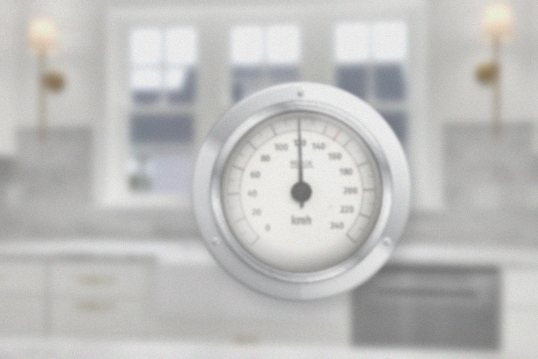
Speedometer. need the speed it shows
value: 120 km/h
